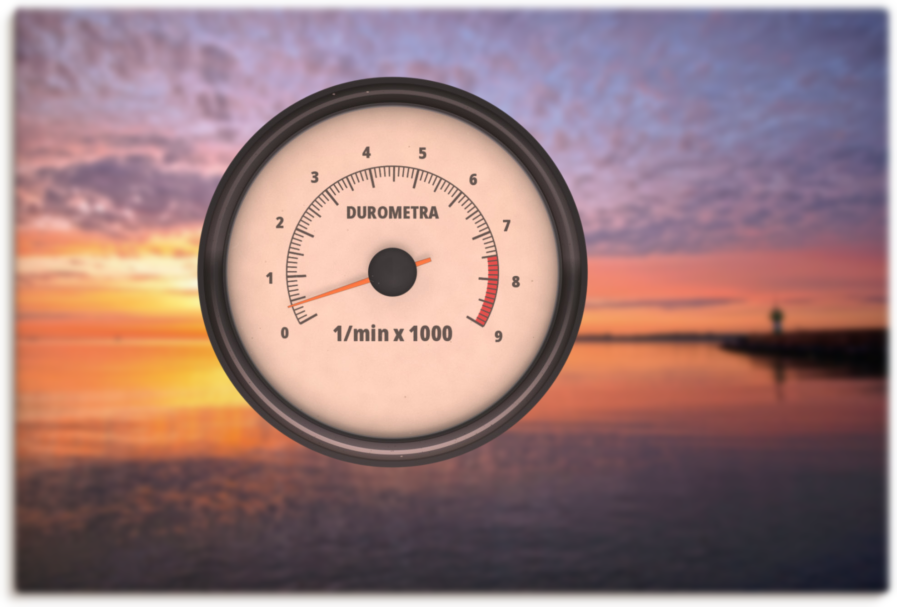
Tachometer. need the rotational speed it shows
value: 400 rpm
